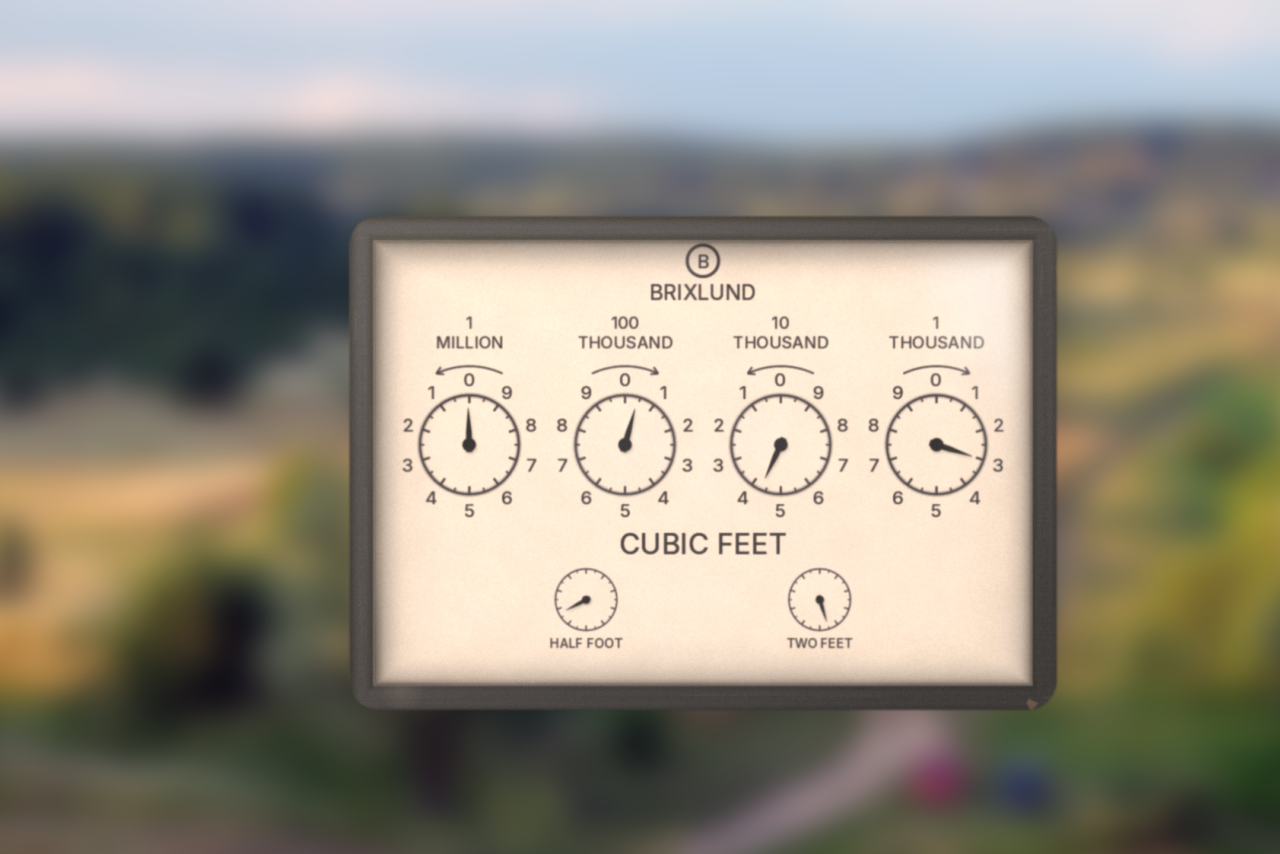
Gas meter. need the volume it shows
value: 4300 ft³
